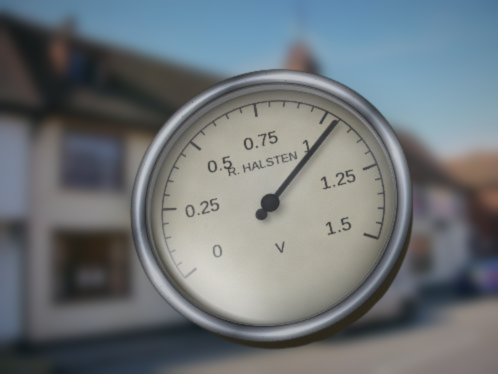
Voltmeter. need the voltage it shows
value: 1.05 V
